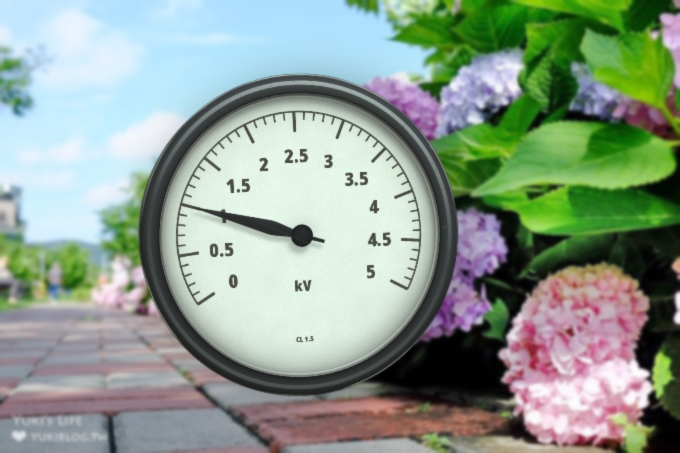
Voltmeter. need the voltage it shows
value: 1 kV
